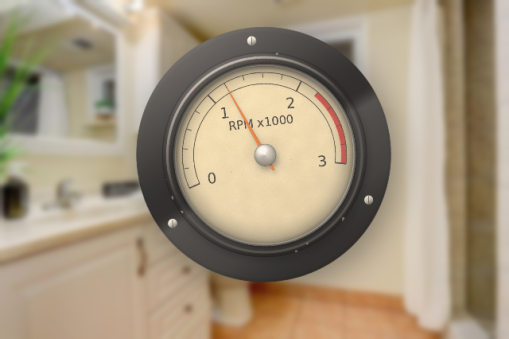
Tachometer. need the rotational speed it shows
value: 1200 rpm
